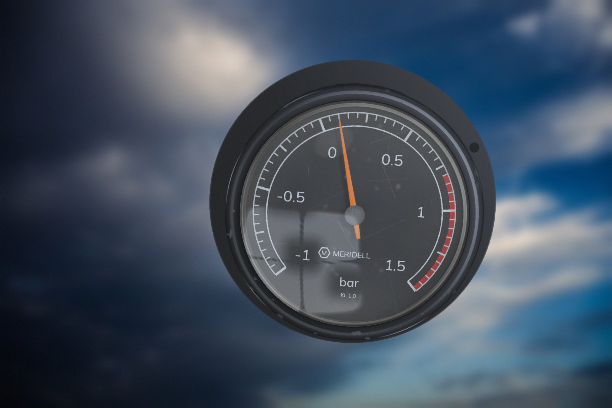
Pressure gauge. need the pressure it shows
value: 0.1 bar
